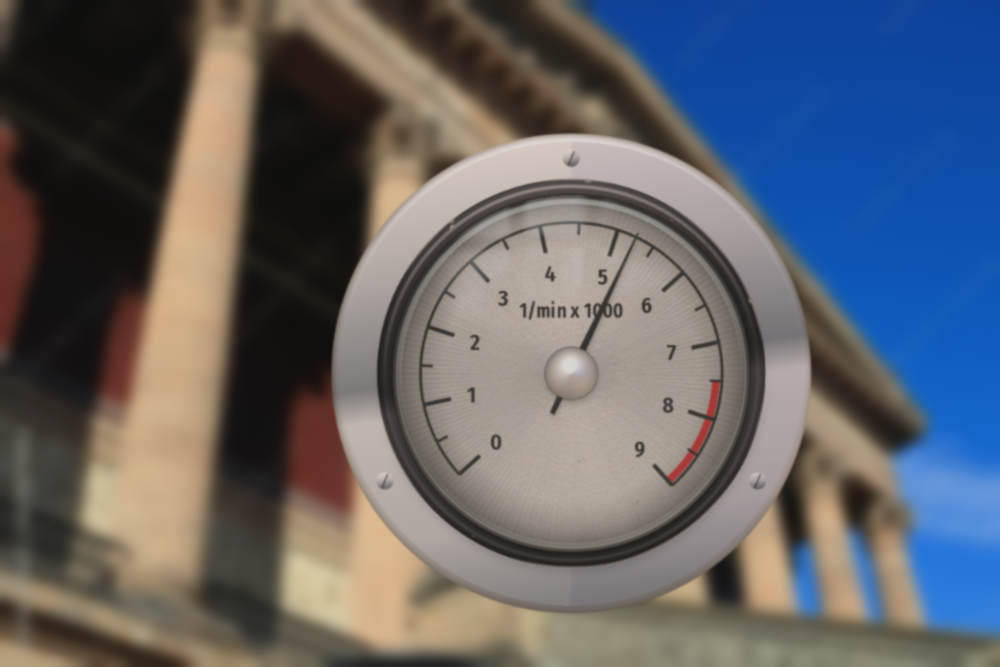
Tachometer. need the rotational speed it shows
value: 5250 rpm
